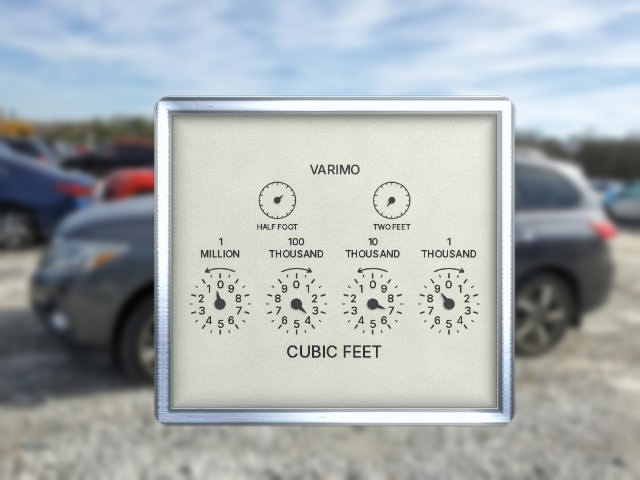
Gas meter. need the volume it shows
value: 36900 ft³
